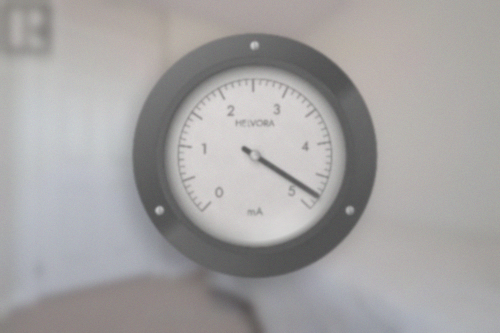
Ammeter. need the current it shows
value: 4.8 mA
